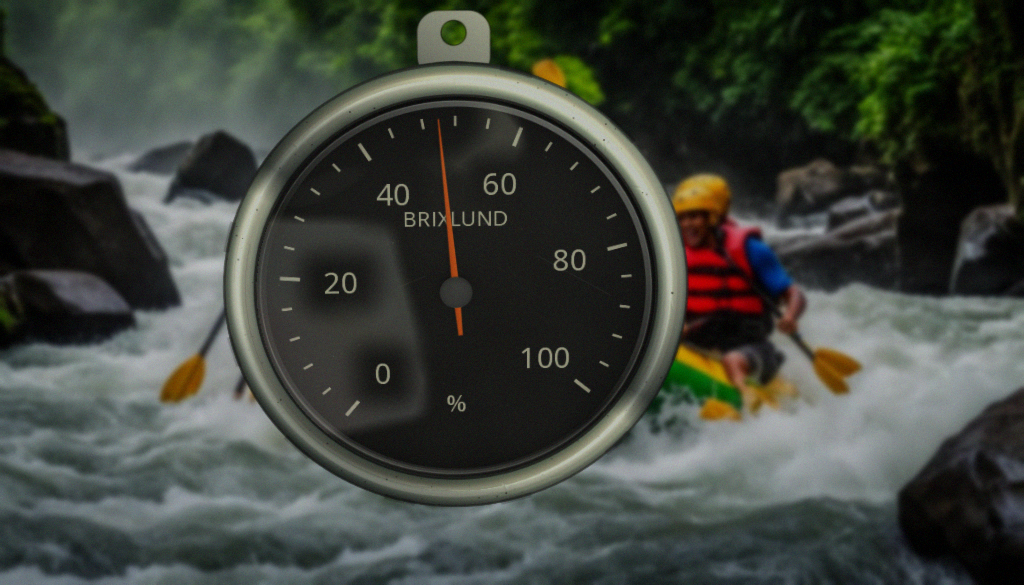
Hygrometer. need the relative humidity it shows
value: 50 %
